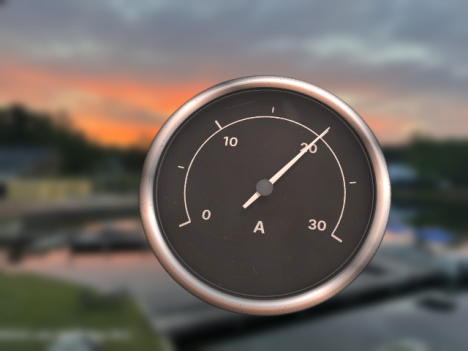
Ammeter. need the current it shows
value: 20 A
